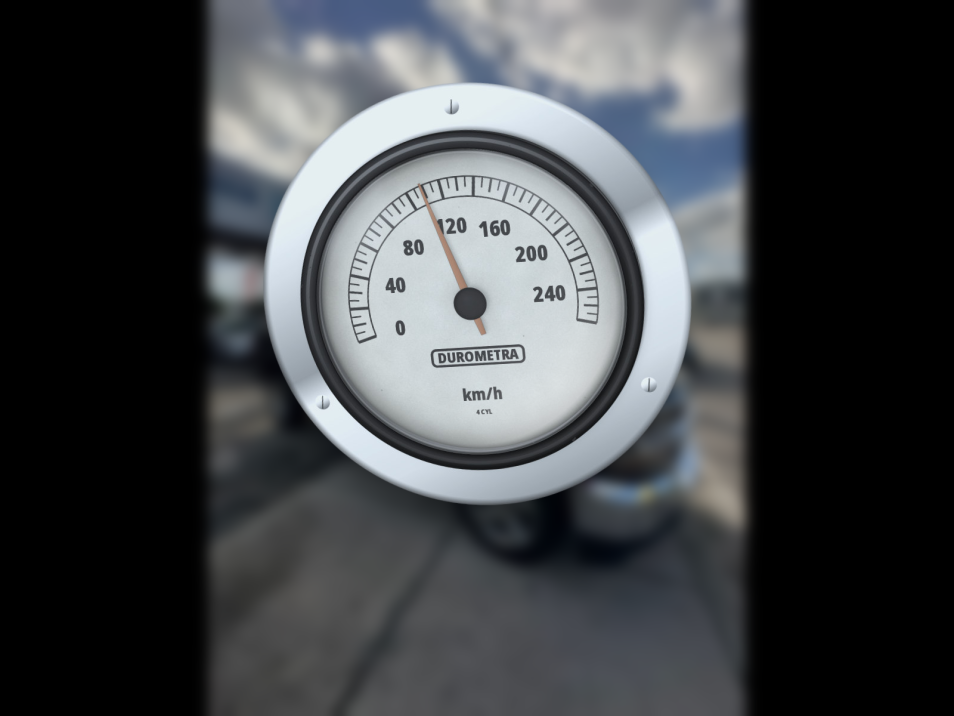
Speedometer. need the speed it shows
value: 110 km/h
